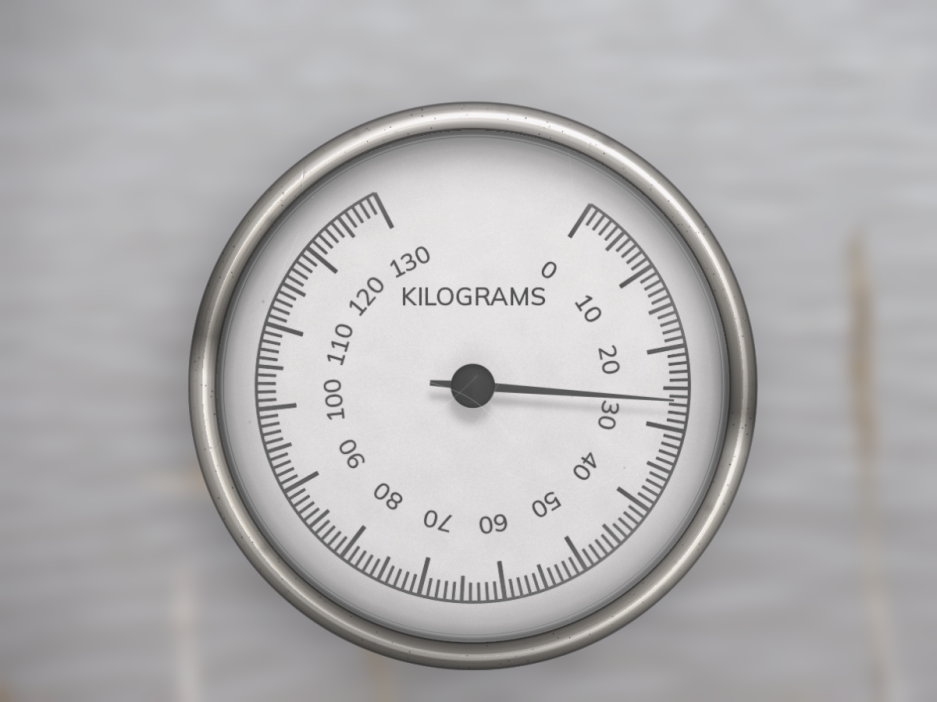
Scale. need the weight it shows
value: 26.5 kg
